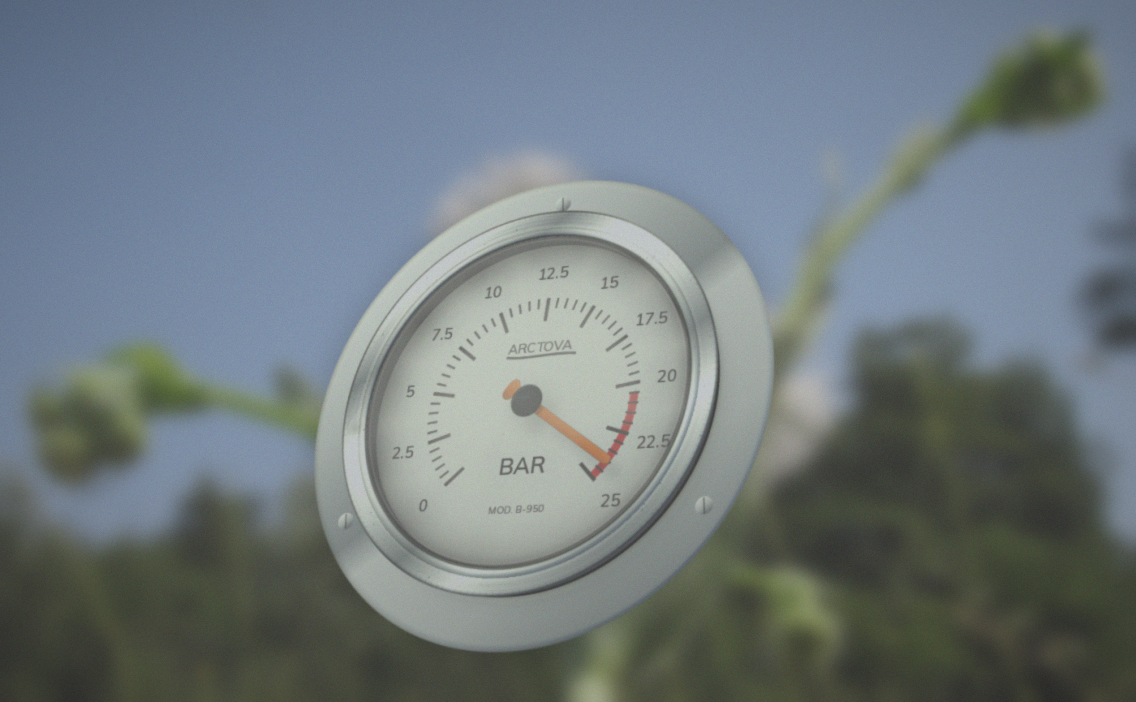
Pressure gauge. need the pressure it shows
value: 24 bar
